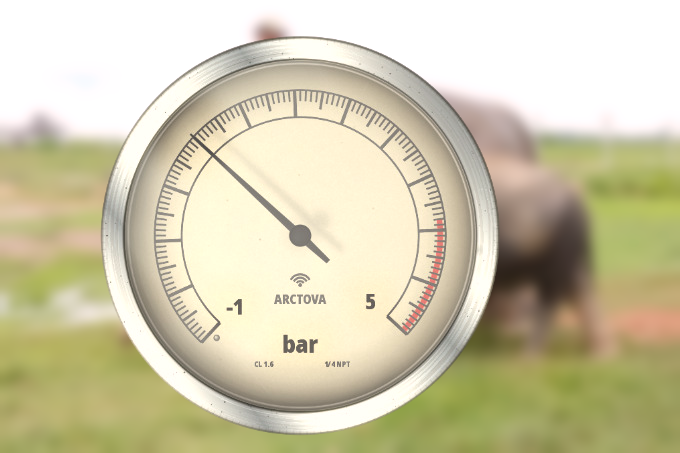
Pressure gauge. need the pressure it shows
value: 1 bar
